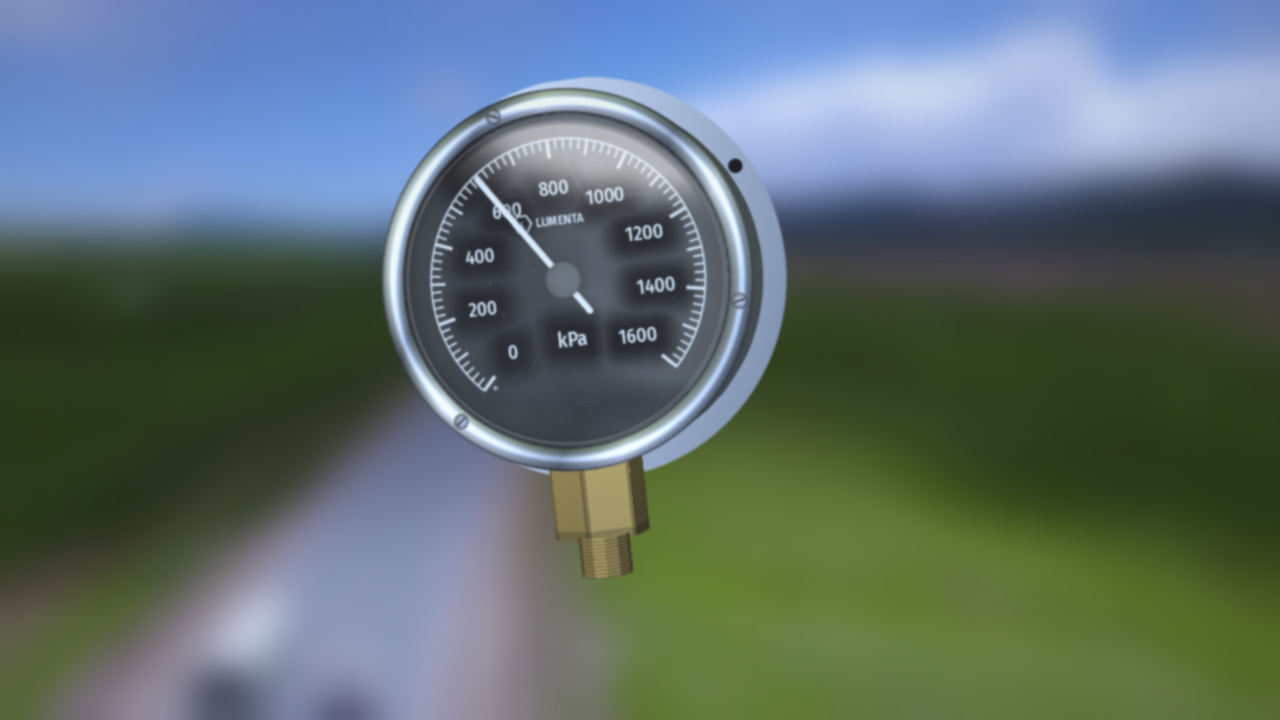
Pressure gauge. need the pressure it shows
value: 600 kPa
